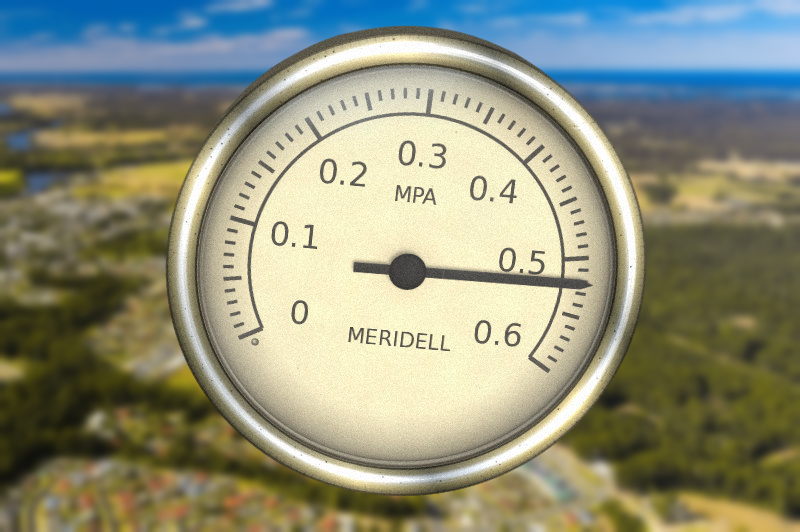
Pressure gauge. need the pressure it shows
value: 0.52 MPa
